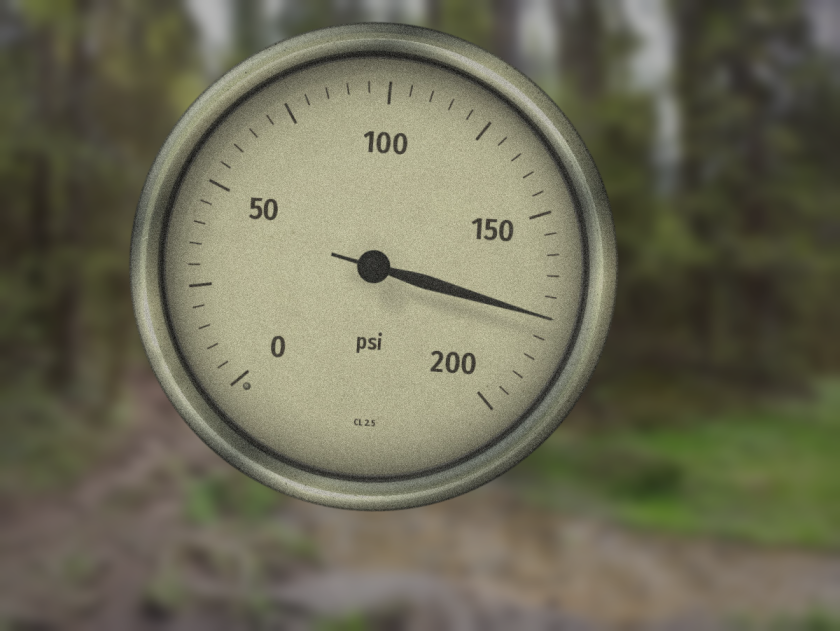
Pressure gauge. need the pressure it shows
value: 175 psi
